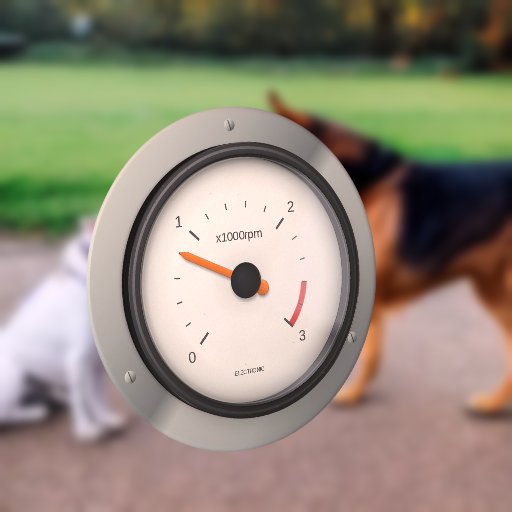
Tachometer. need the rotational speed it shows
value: 800 rpm
